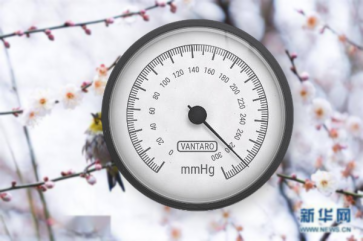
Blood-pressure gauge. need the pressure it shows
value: 280 mmHg
